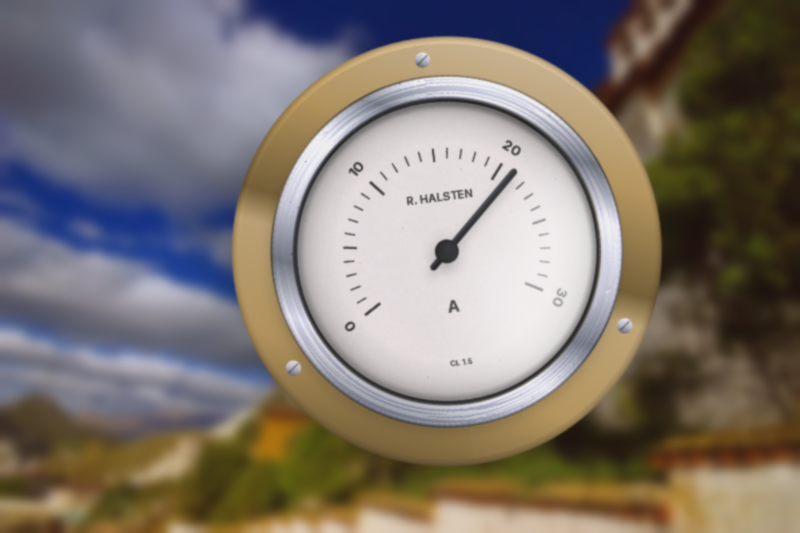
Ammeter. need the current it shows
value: 21 A
